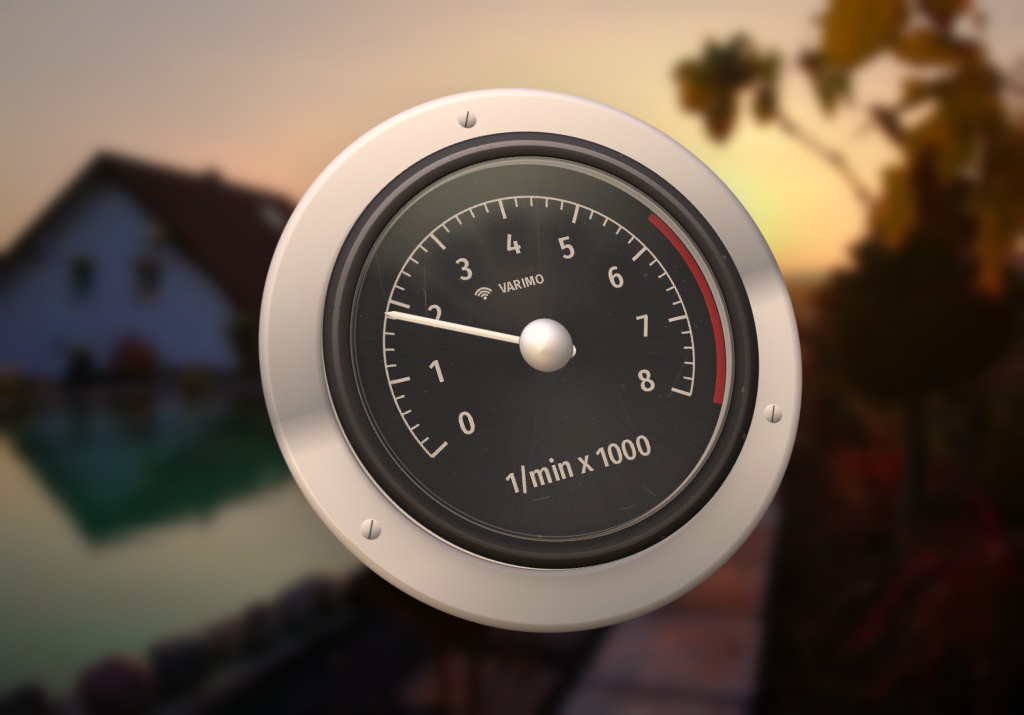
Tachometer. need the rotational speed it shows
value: 1800 rpm
